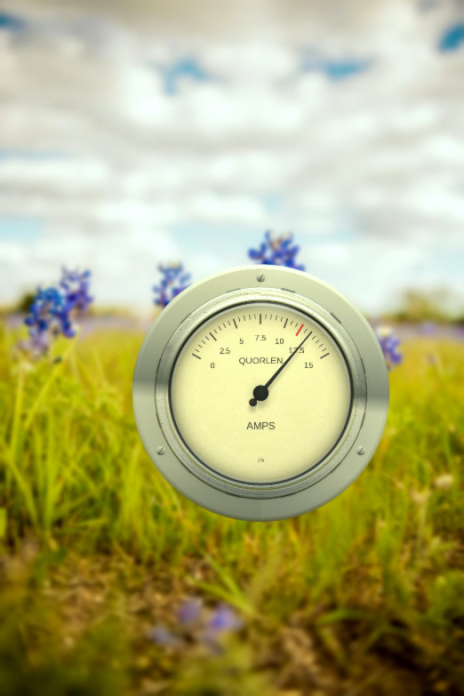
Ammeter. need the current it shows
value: 12.5 A
